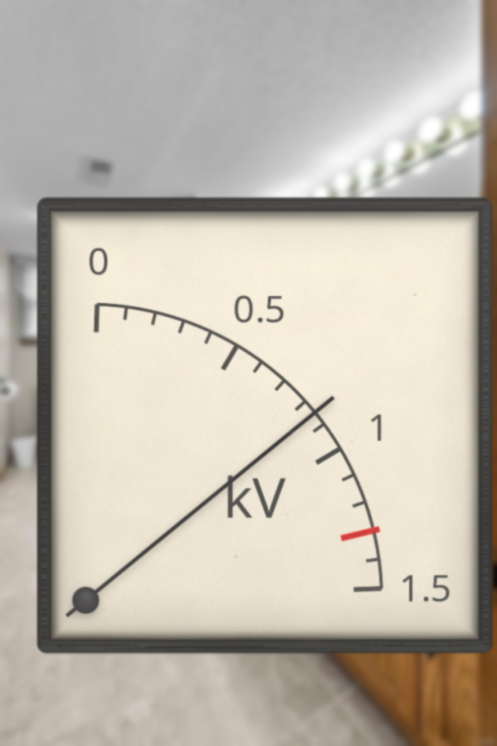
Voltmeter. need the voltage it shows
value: 0.85 kV
